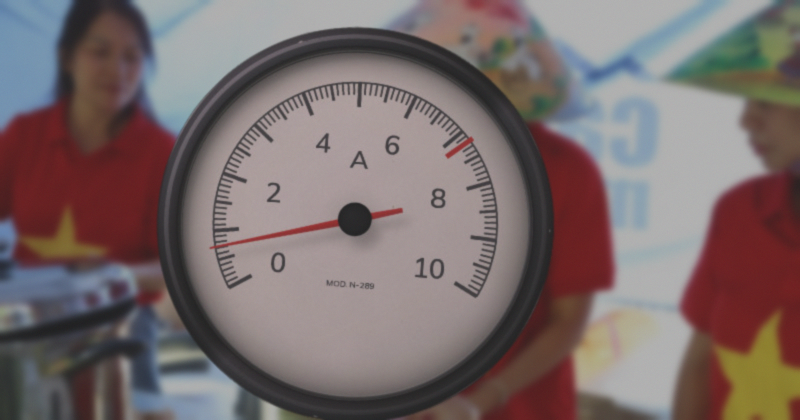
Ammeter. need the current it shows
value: 0.7 A
